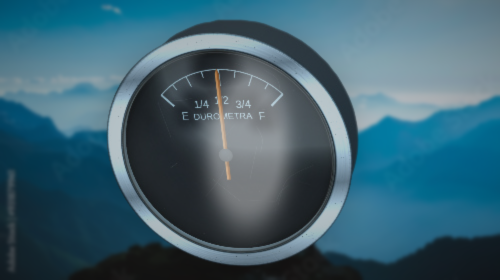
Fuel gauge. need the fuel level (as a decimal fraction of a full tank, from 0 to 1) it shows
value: 0.5
